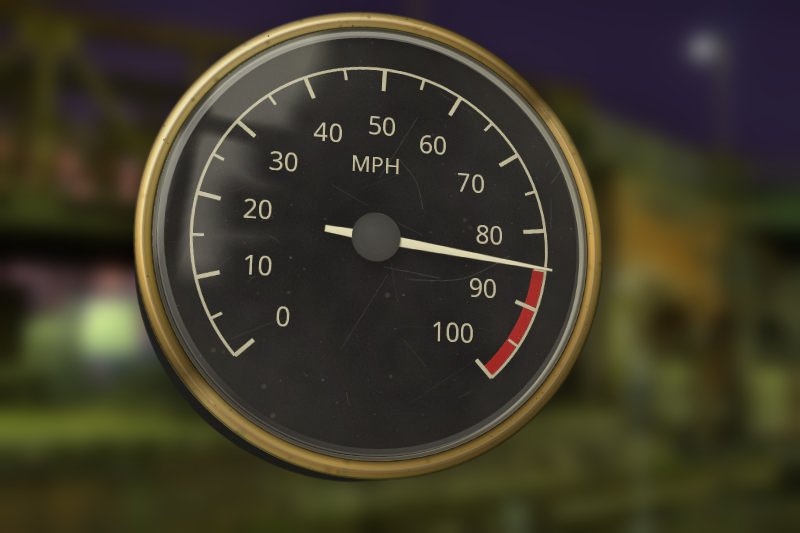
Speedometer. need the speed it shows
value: 85 mph
